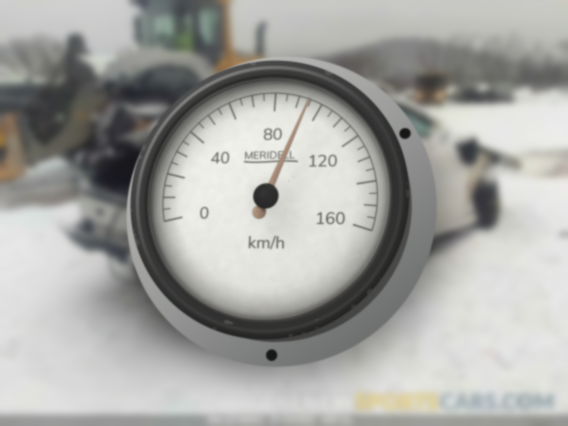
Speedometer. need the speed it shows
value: 95 km/h
